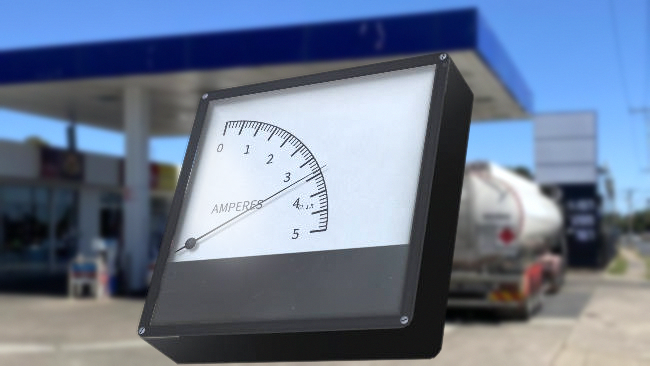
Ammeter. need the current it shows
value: 3.5 A
